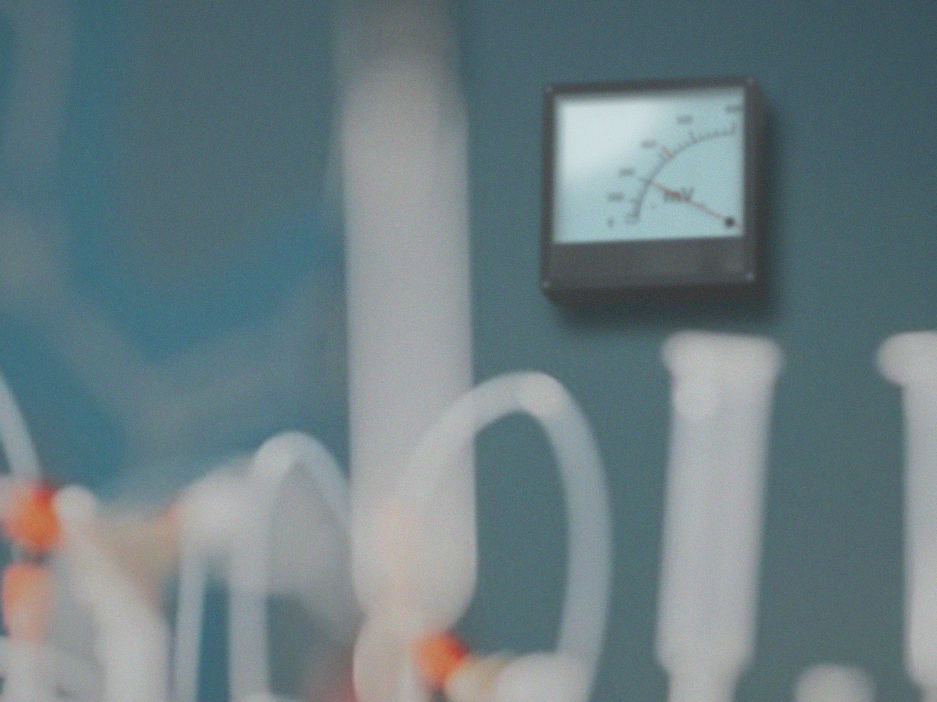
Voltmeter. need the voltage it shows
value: 300 mV
